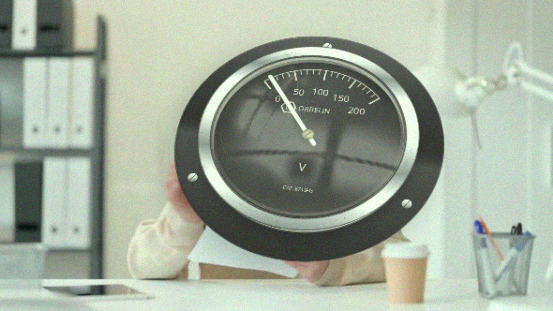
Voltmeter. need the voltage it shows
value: 10 V
